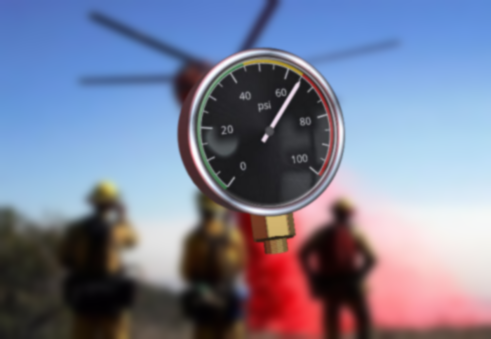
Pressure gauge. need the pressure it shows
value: 65 psi
